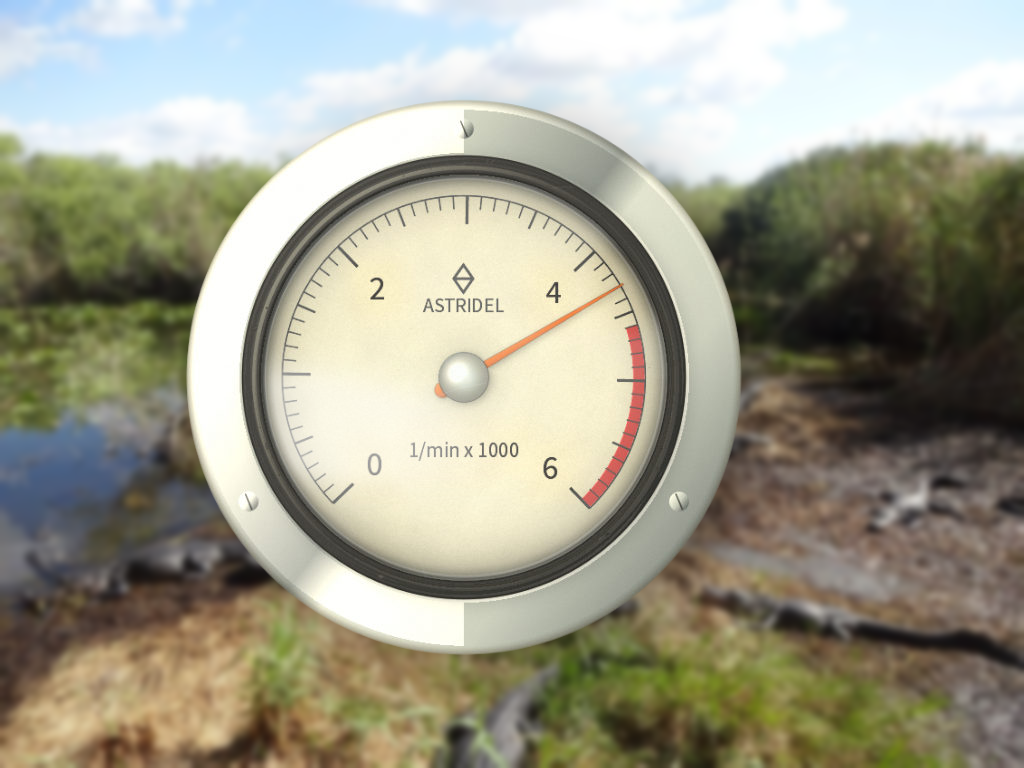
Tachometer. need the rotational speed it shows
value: 4300 rpm
